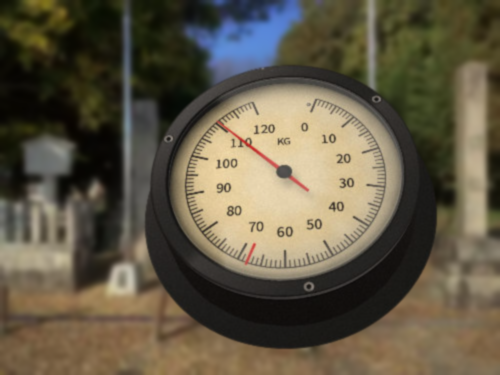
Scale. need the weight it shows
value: 110 kg
